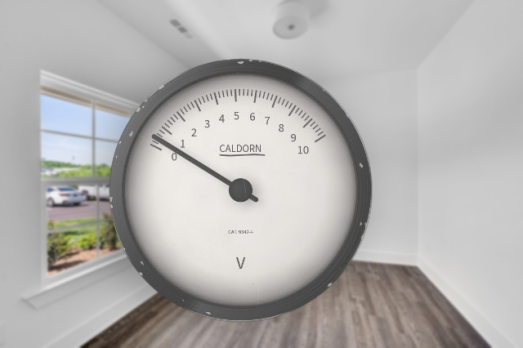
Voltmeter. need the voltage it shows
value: 0.4 V
